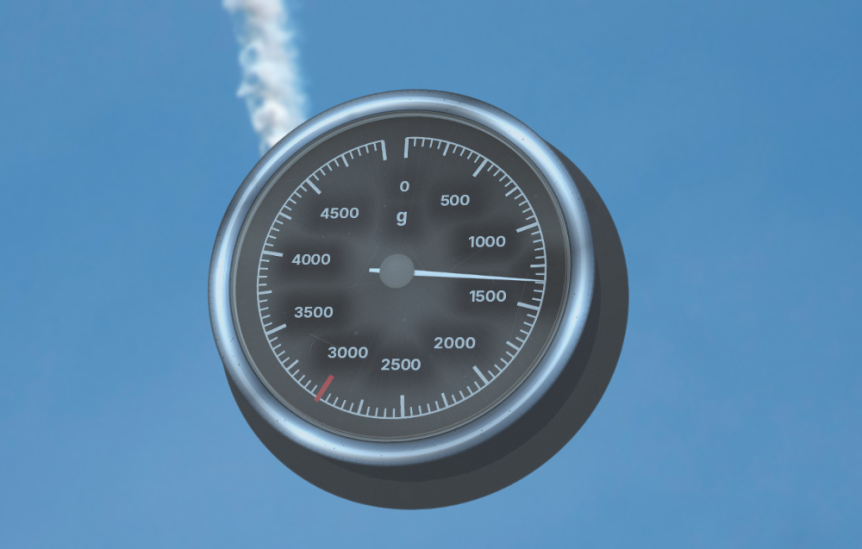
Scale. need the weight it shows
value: 1350 g
